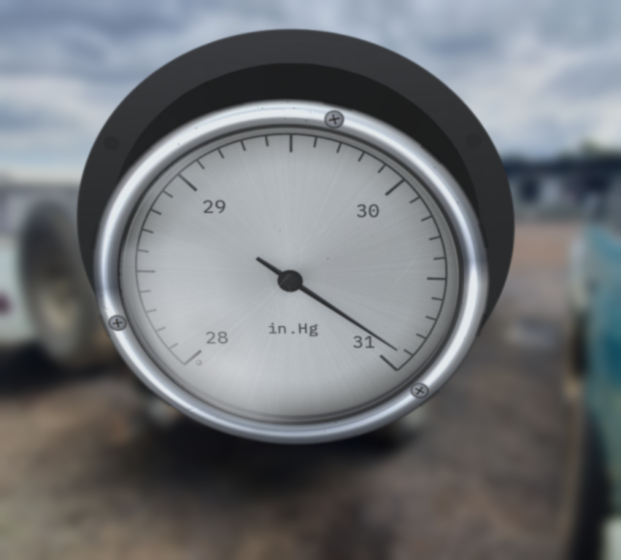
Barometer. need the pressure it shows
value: 30.9 inHg
